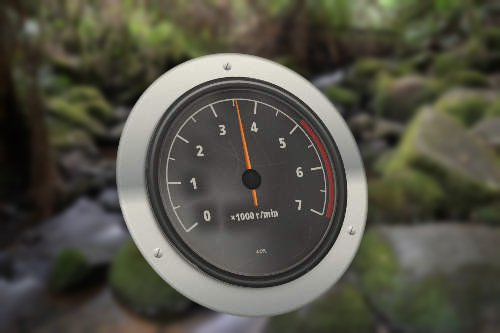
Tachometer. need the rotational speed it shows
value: 3500 rpm
